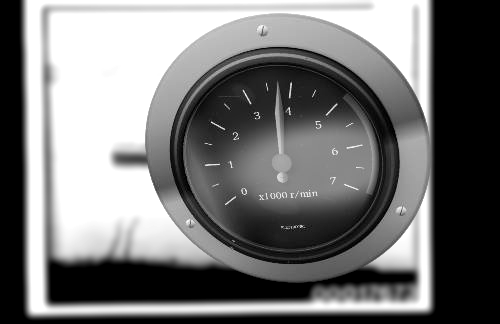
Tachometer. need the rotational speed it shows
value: 3750 rpm
